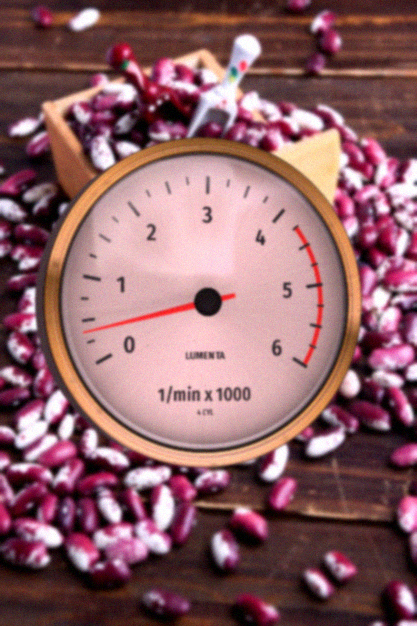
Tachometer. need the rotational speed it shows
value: 375 rpm
